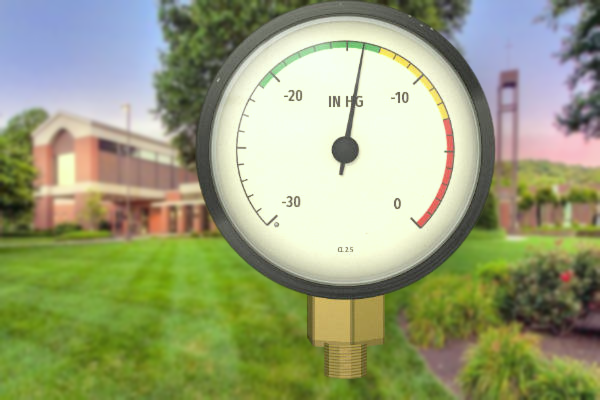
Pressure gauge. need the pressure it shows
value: -14 inHg
